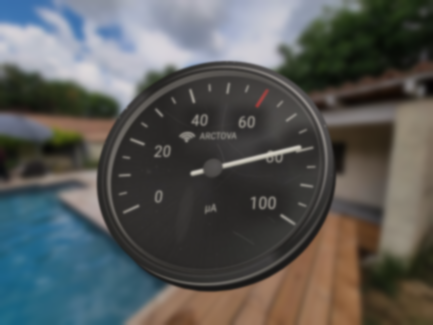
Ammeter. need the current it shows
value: 80 µA
